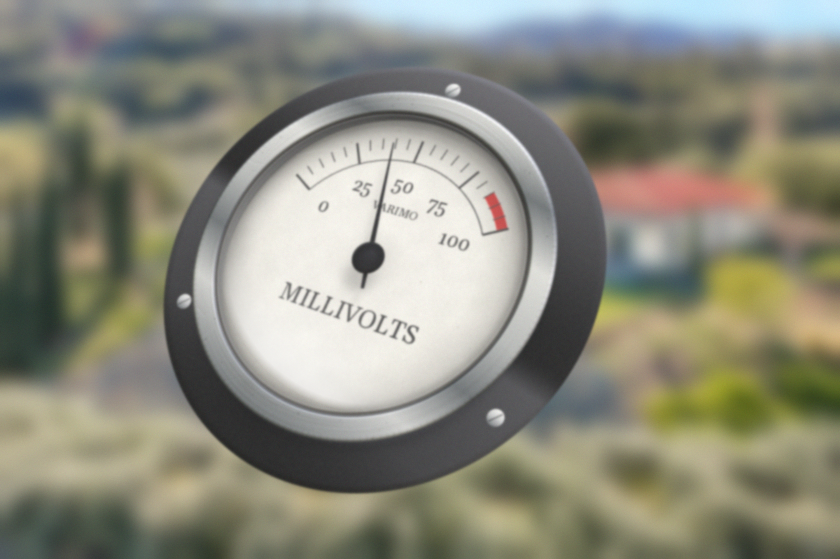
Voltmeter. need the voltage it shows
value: 40 mV
